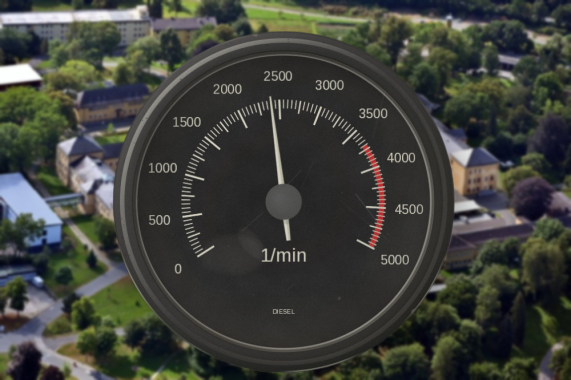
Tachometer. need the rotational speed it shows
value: 2400 rpm
